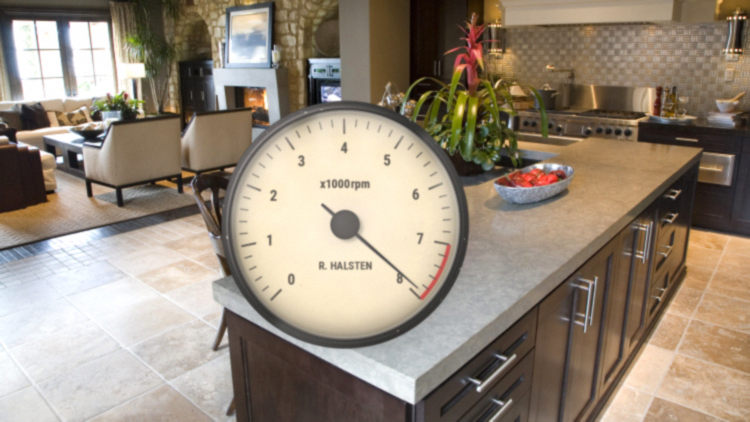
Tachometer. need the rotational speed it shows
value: 7900 rpm
